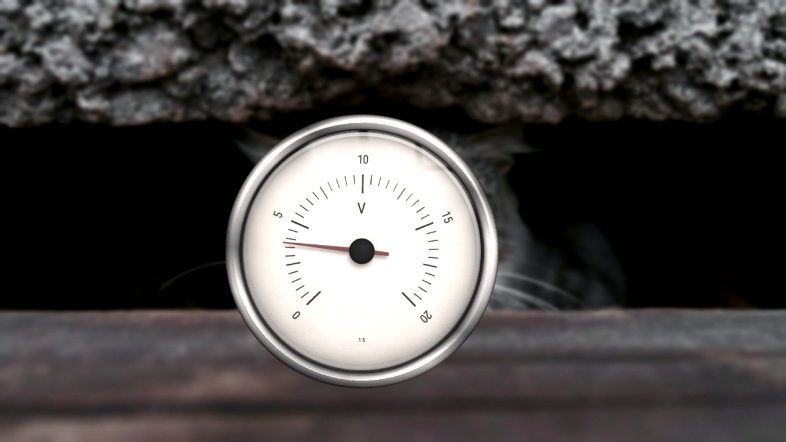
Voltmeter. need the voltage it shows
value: 3.75 V
